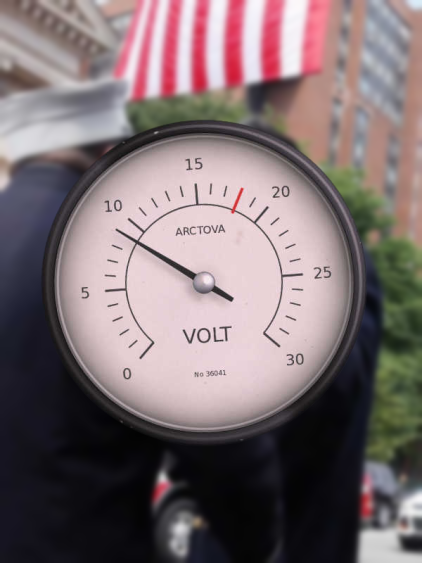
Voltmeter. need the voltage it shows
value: 9 V
